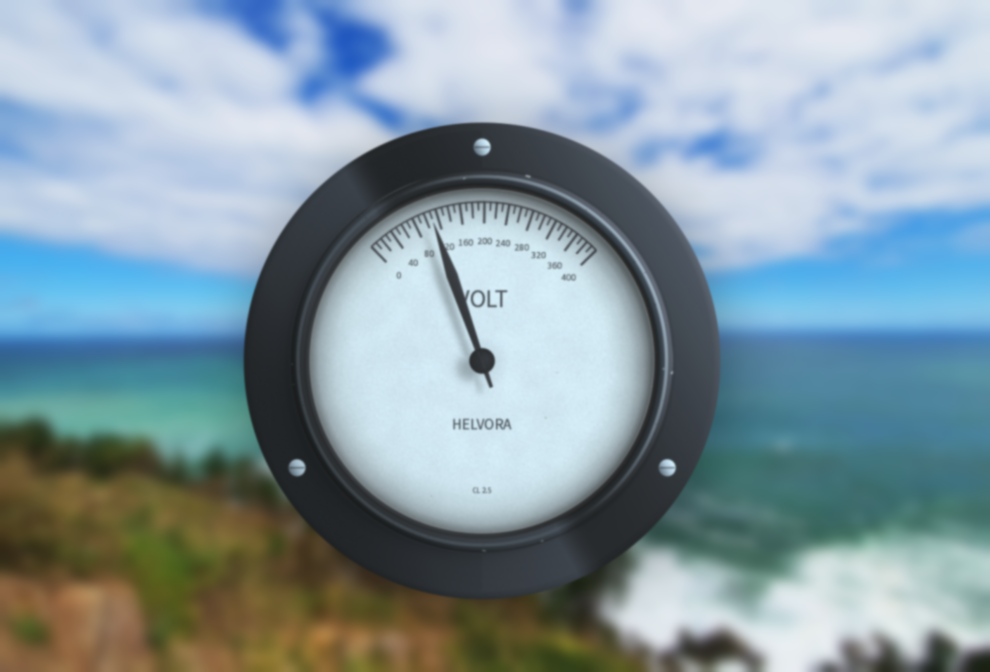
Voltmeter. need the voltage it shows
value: 110 V
